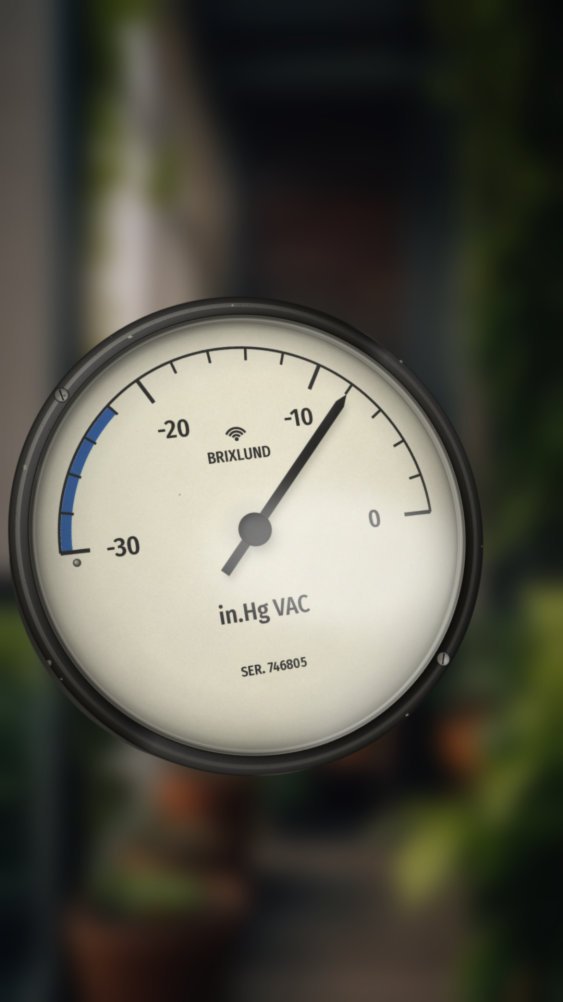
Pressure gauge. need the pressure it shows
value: -8 inHg
